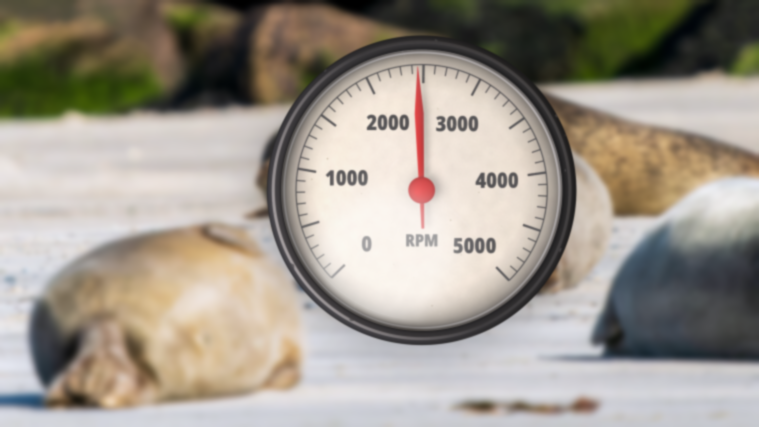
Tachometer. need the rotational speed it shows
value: 2450 rpm
